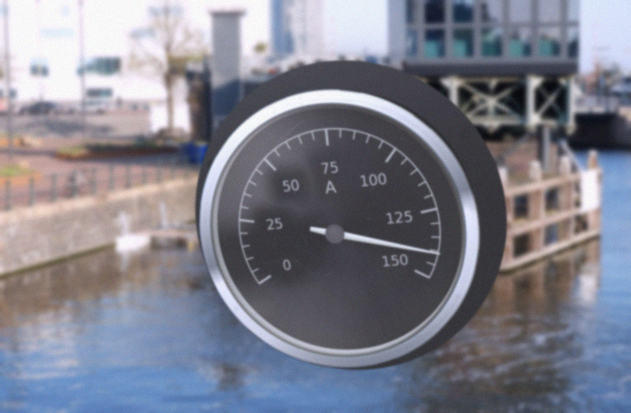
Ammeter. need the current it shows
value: 140 A
